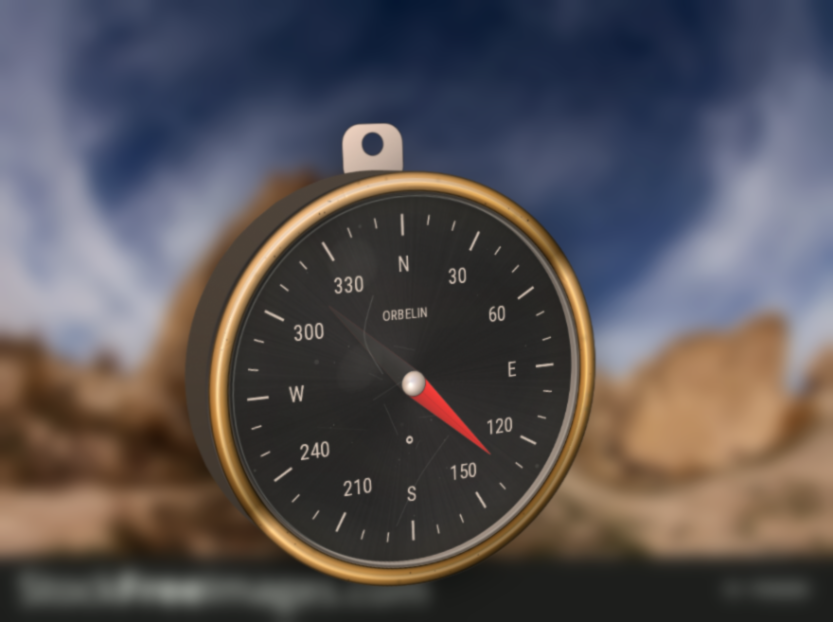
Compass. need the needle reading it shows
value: 135 °
